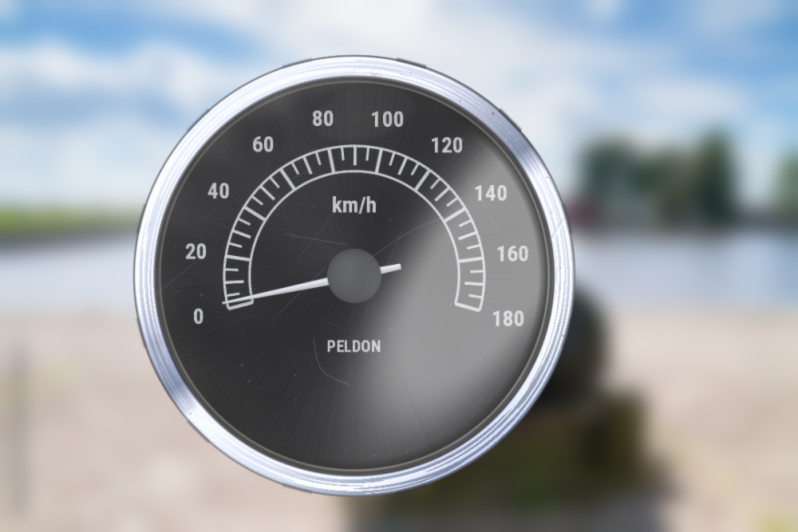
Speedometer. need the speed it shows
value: 2.5 km/h
